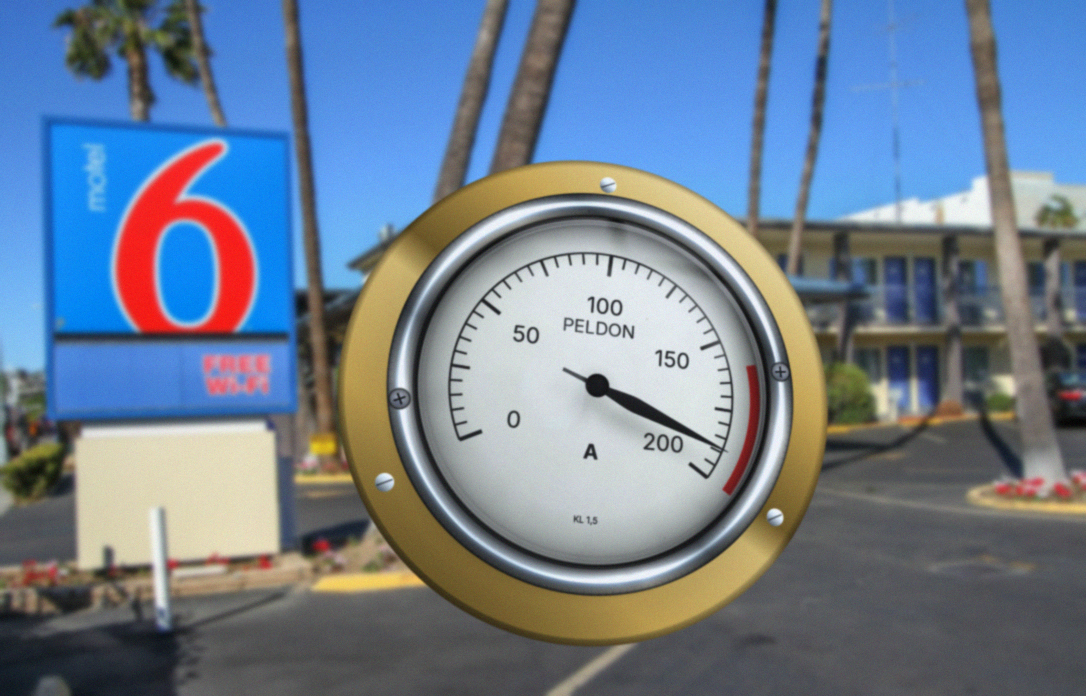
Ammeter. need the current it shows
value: 190 A
